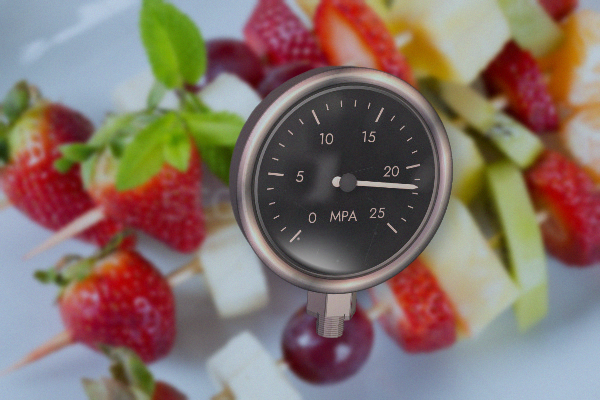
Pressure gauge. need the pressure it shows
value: 21.5 MPa
